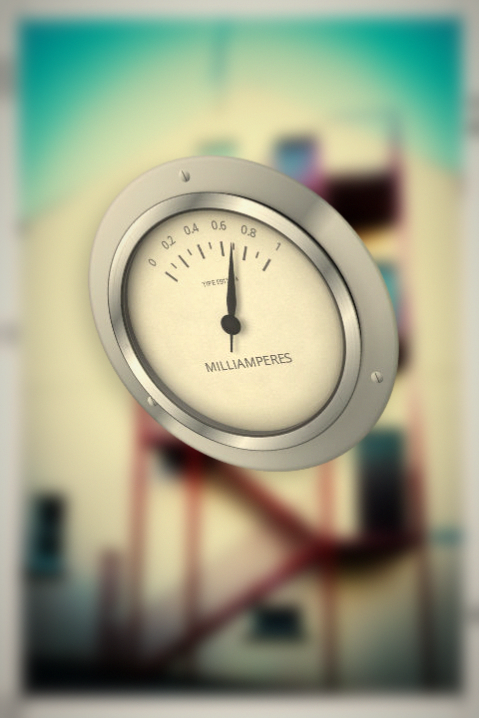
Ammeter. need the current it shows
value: 0.7 mA
